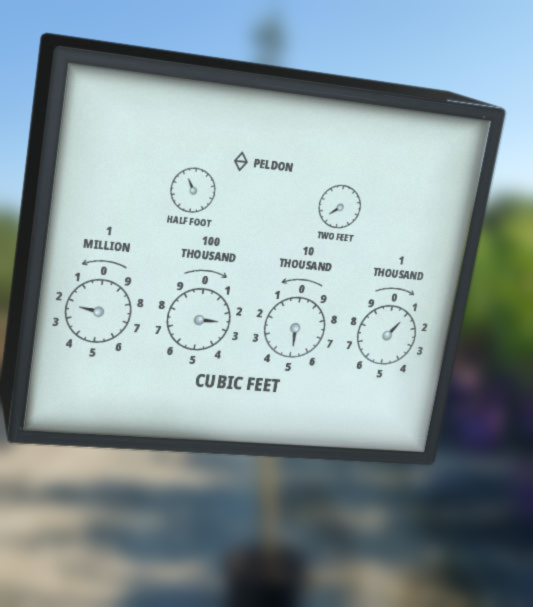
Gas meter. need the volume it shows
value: 225100 ft³
